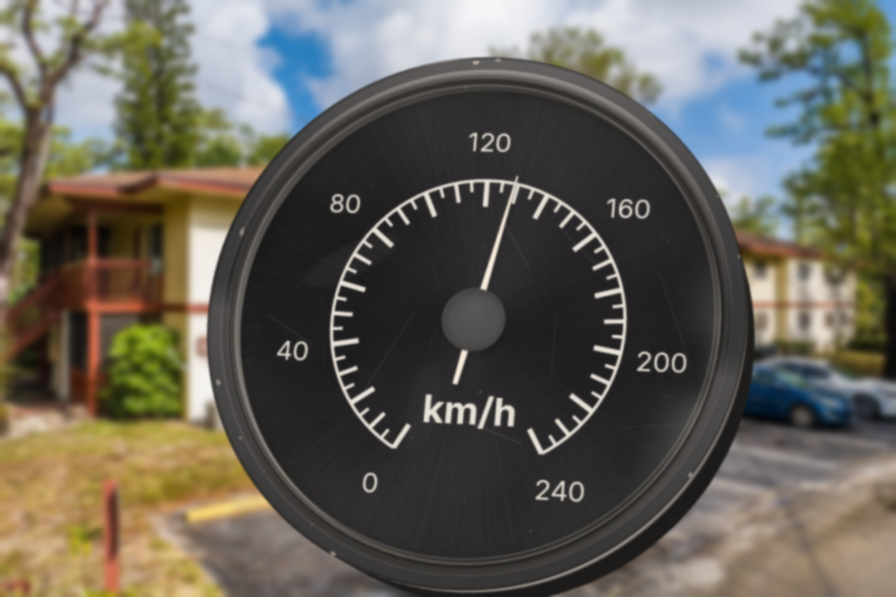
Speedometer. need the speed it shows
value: 130 km/h
